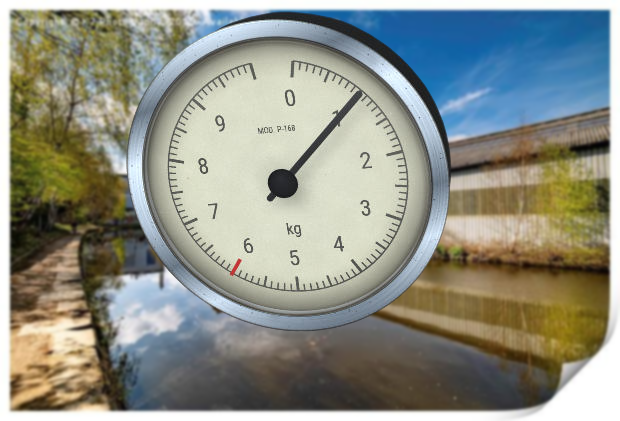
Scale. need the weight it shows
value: 1 kg
